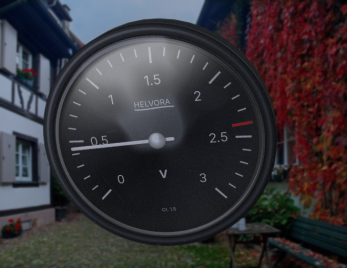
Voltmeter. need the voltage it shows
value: 0.45 V
